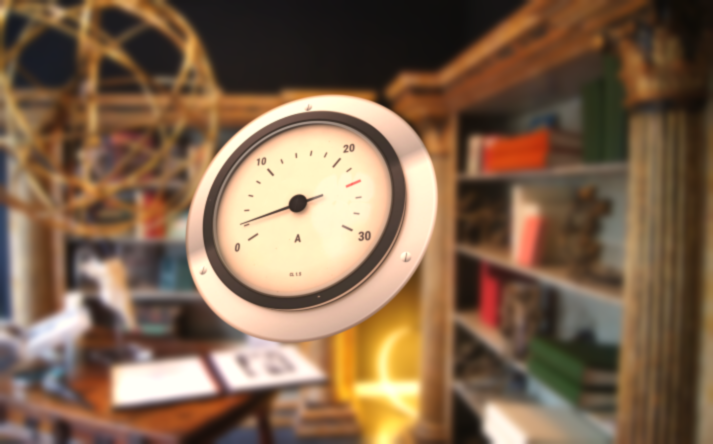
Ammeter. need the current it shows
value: 2 A
